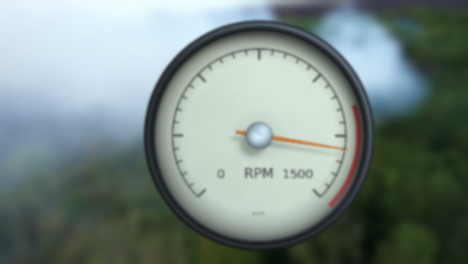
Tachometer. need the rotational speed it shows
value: 1300 rpm
